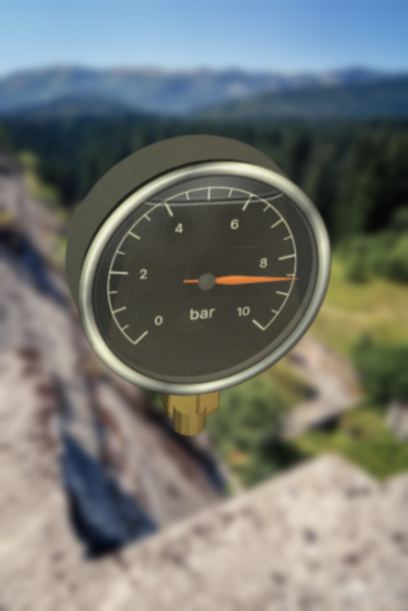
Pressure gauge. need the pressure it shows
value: 8.5 bar
